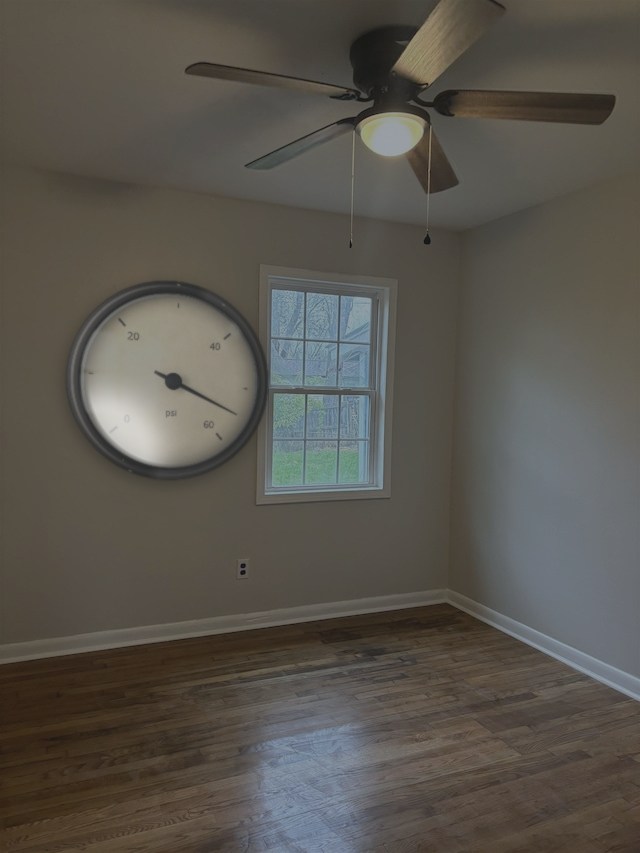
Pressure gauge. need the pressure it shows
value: 55 psi
